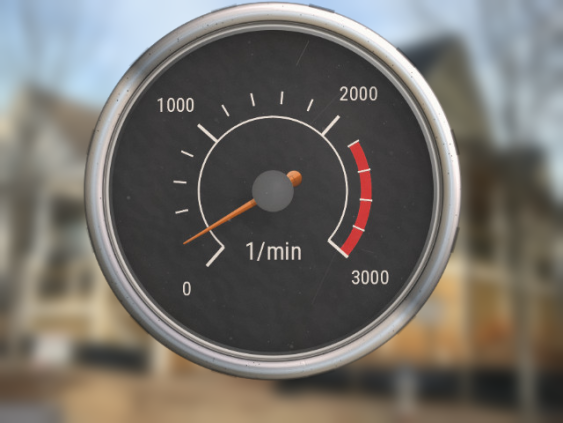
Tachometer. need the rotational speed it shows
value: 200 rpm
